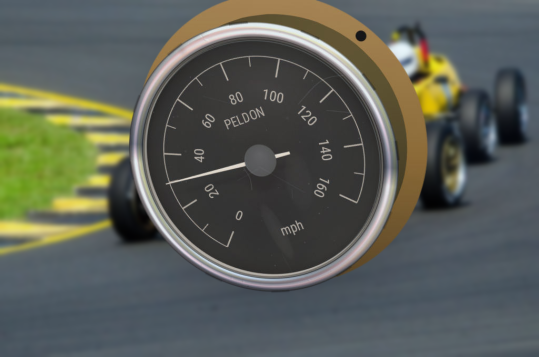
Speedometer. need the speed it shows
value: 30 mph
